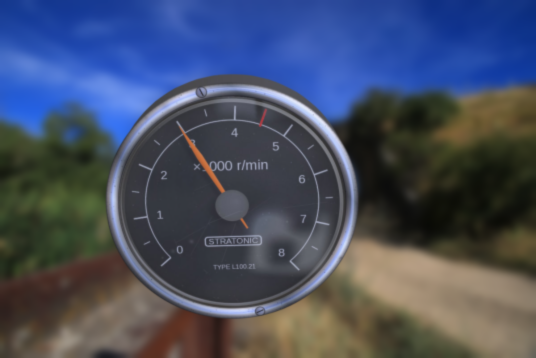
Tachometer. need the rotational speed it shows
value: 3000 rpm
